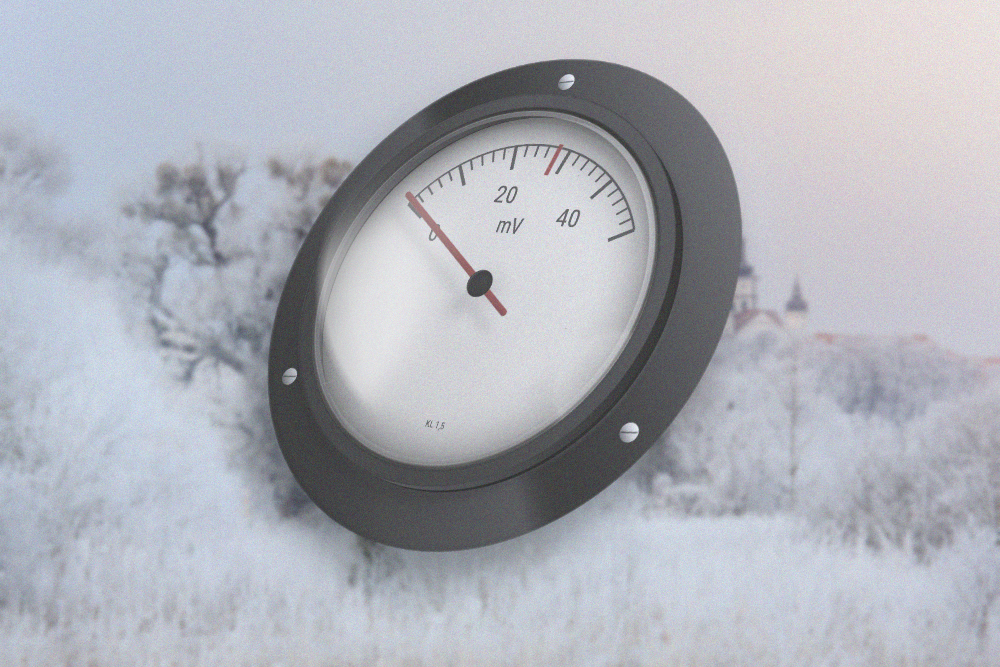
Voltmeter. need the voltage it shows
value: 1 mV
